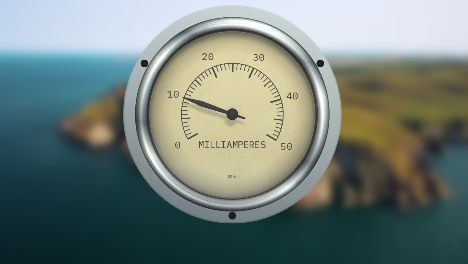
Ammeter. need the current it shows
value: 10 mA
